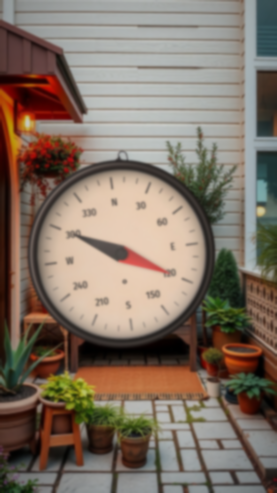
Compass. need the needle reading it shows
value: 120 °
